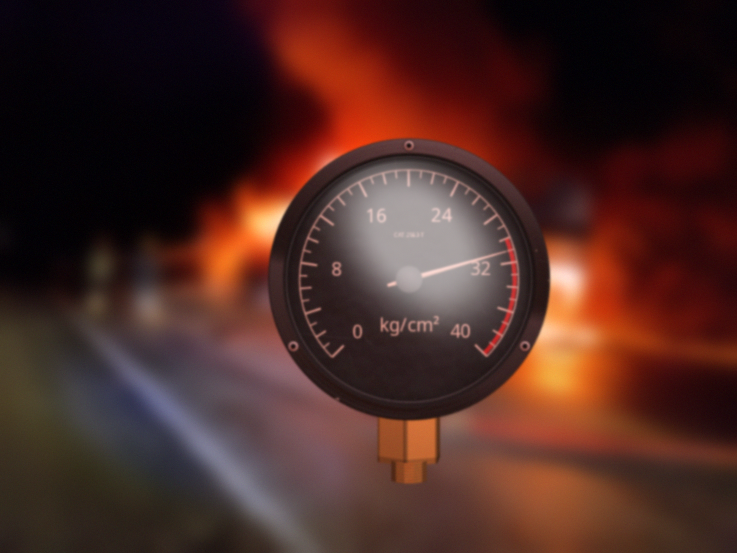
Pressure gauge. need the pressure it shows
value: 31 kg/cm²
